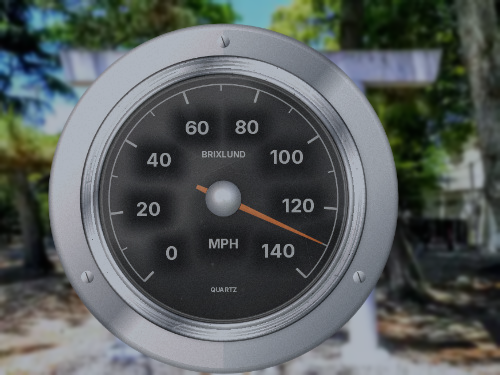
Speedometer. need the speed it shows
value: 130 mph
